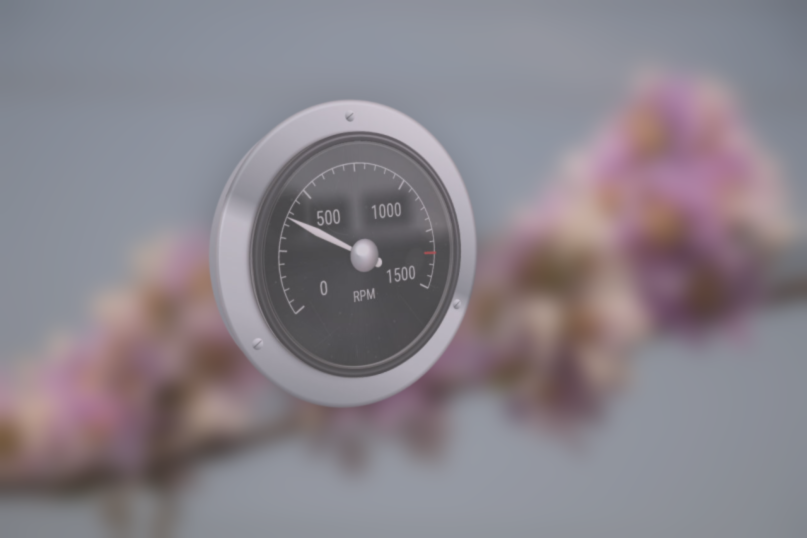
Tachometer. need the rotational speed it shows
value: 375 rpm
